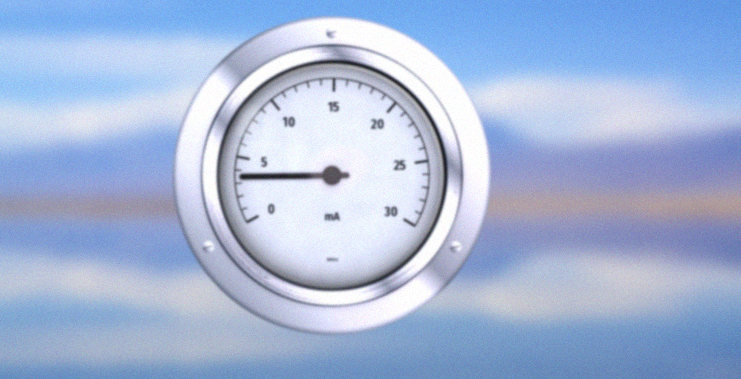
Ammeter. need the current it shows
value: 3.5 mA
